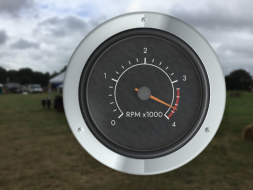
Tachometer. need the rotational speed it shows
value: 3700 rpm
